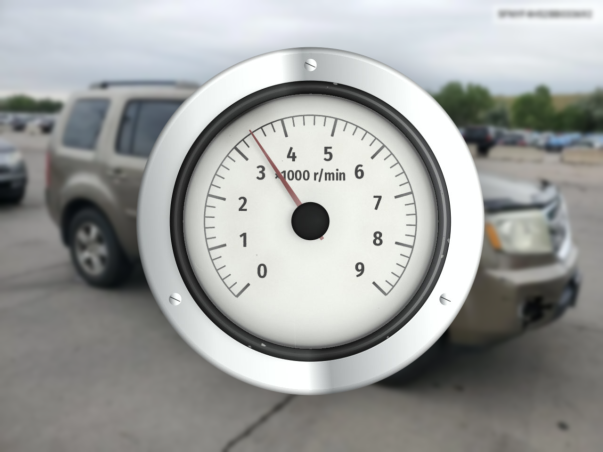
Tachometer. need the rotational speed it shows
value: 3400 rpm
